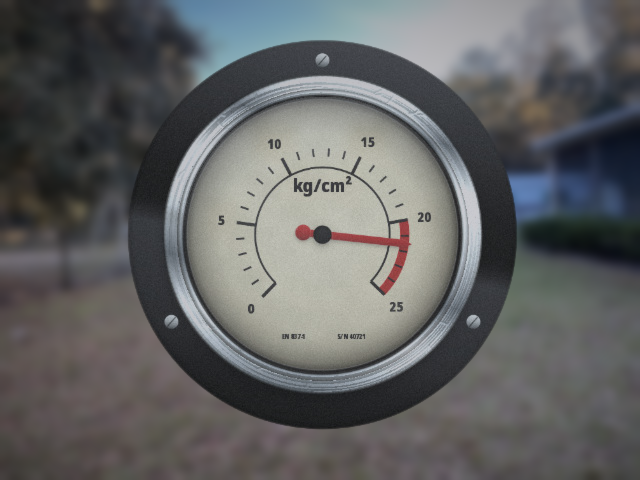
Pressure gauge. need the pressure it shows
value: 21.5 kg/cm²
